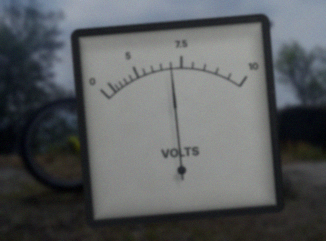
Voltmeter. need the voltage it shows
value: 7 V
